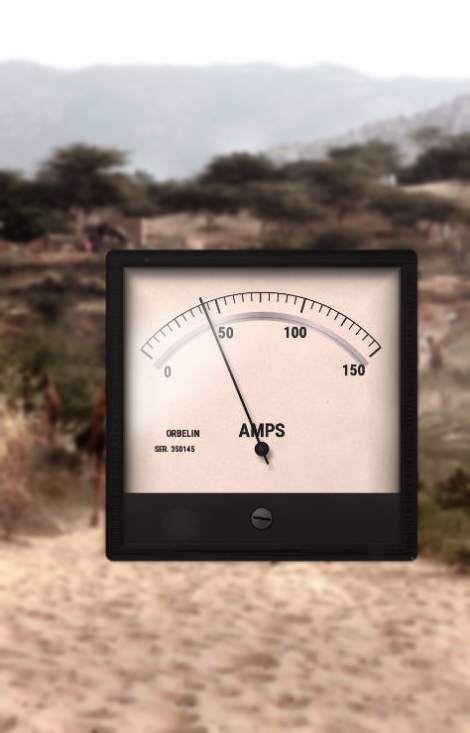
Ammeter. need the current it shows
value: 42.5 A
